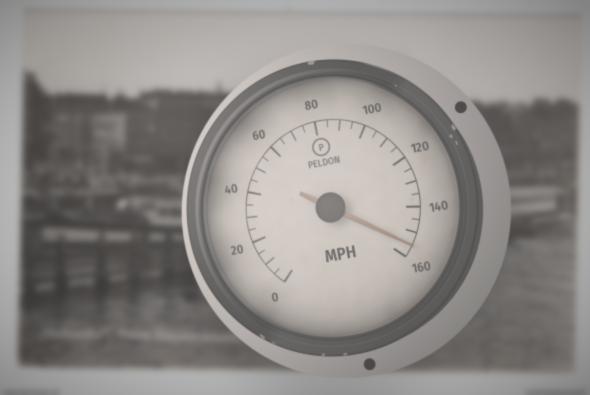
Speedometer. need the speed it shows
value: 155 mph
